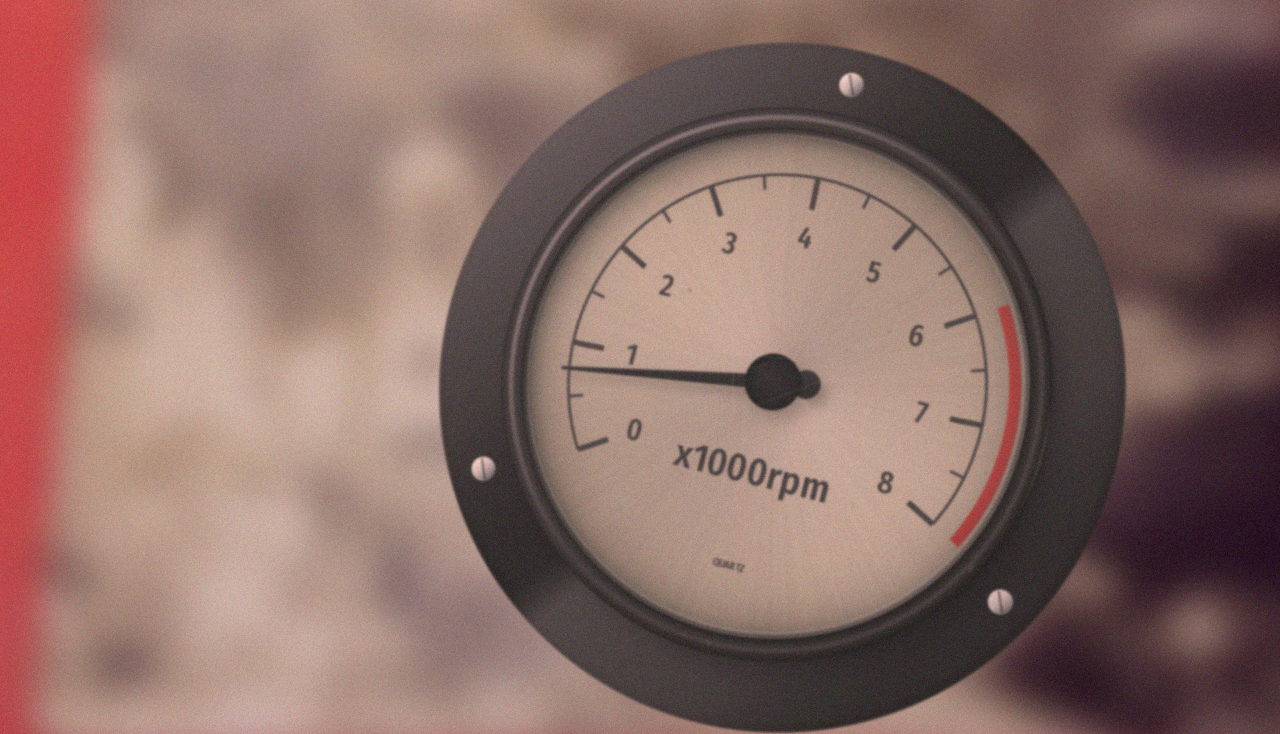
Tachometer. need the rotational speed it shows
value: 750 rpm
